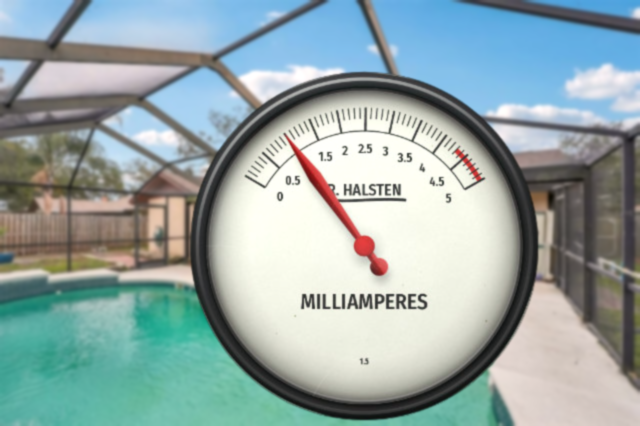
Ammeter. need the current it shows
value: 1 mA
